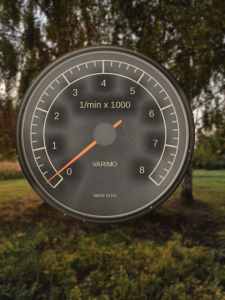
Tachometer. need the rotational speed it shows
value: 200 rpm
